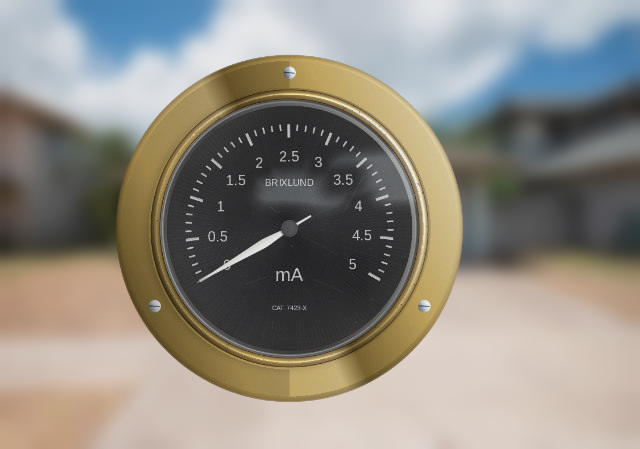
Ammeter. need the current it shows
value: 0 mA
